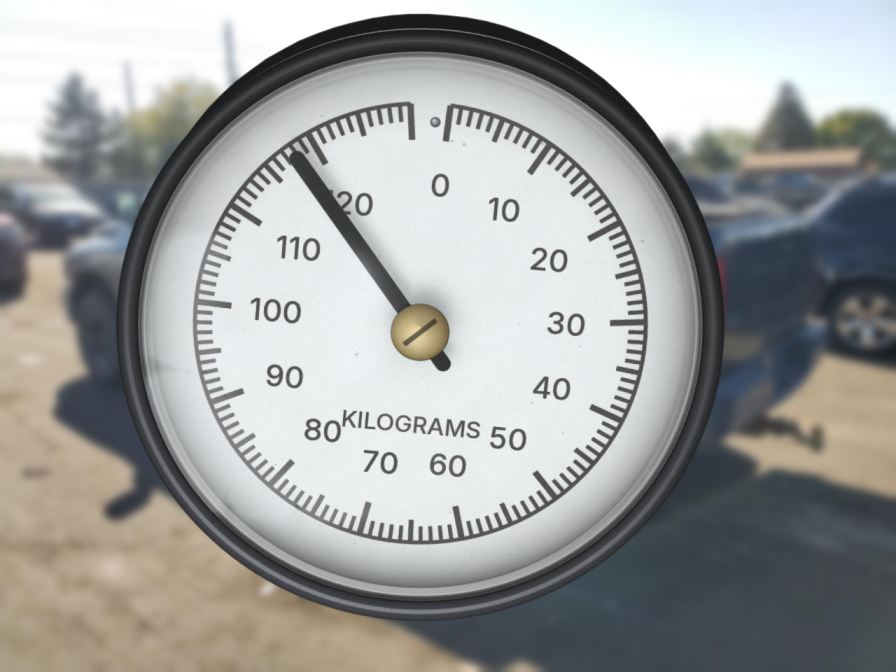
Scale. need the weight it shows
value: 118 kg
